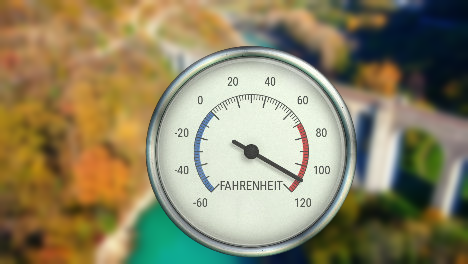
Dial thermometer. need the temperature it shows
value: 110 °F
